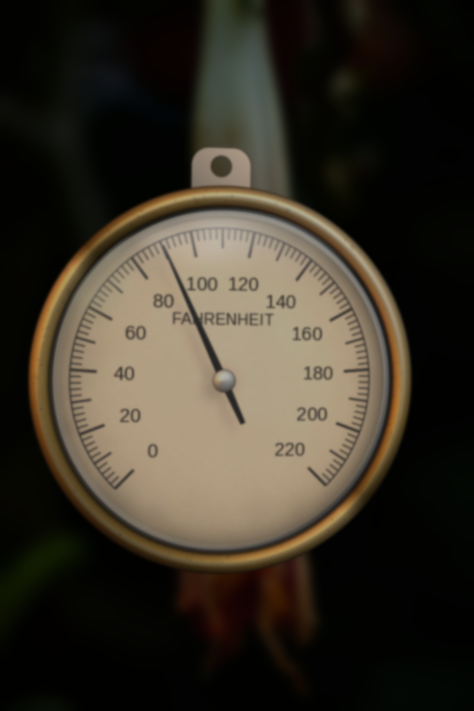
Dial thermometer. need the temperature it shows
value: 90 °F
